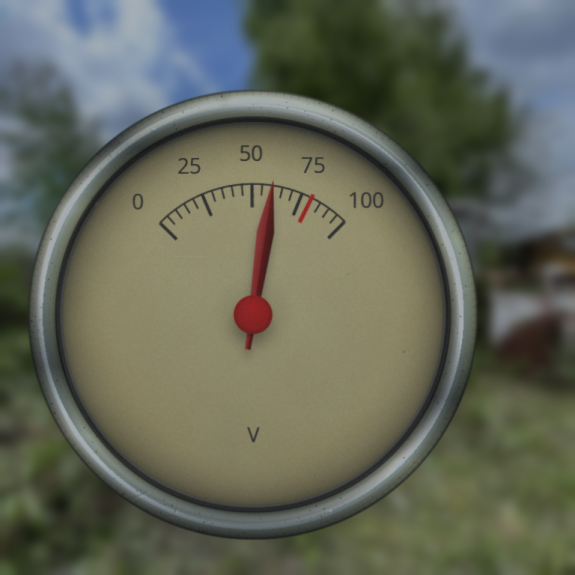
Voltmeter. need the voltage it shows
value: 60 V
